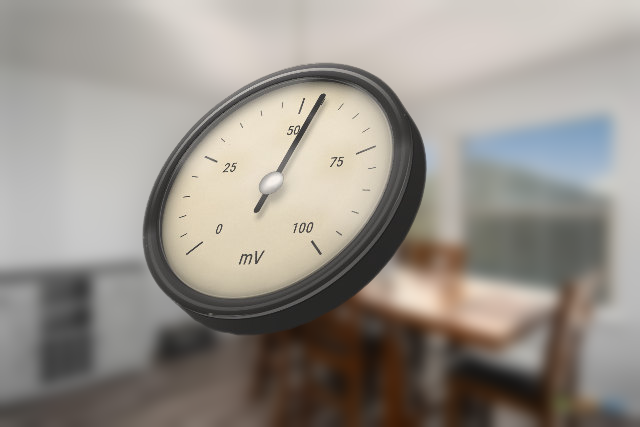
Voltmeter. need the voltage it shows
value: 55 mV
